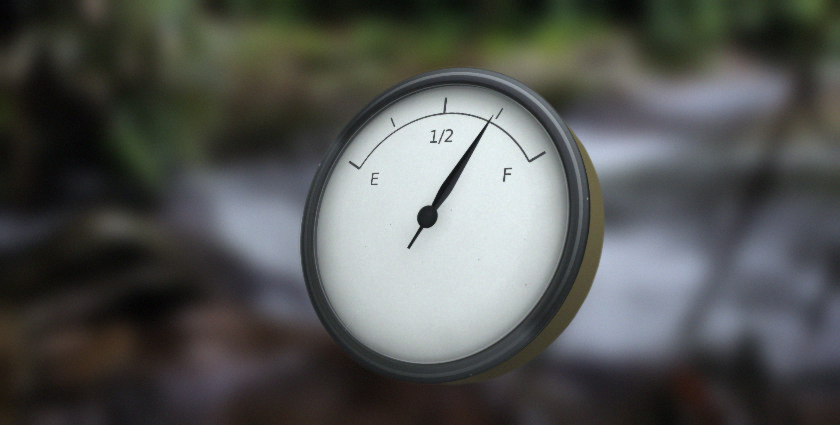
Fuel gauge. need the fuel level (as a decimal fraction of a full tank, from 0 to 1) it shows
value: 0.75
